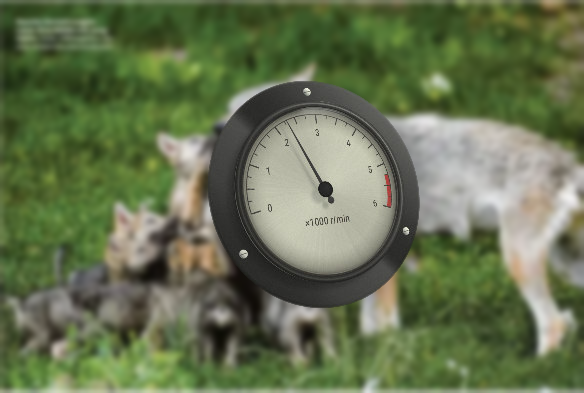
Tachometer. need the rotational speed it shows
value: 2250 rpm
